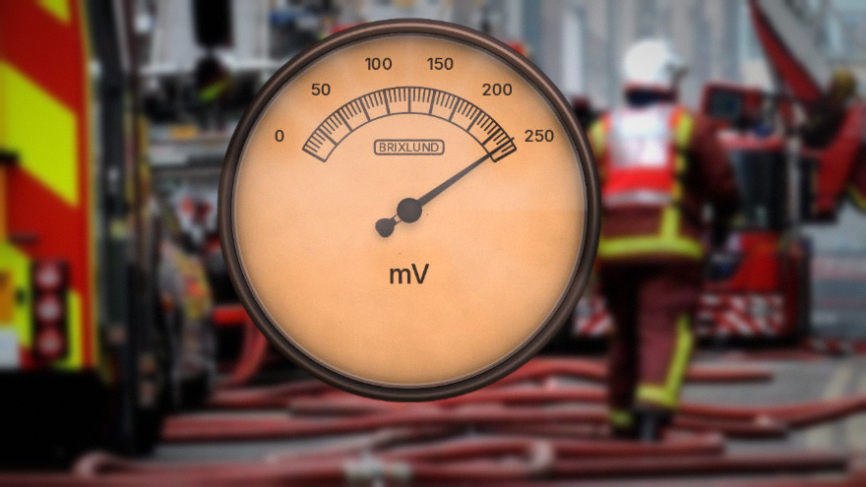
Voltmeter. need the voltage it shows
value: 240 mV
